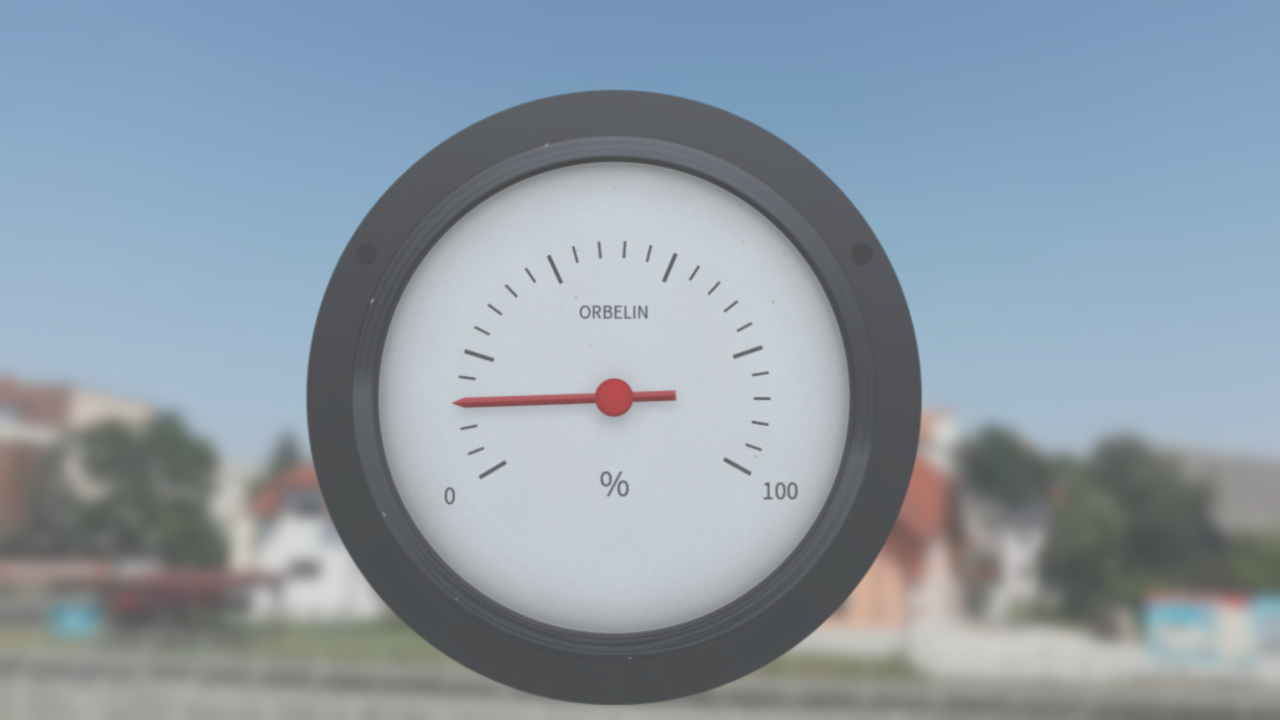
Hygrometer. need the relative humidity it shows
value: 12 %
